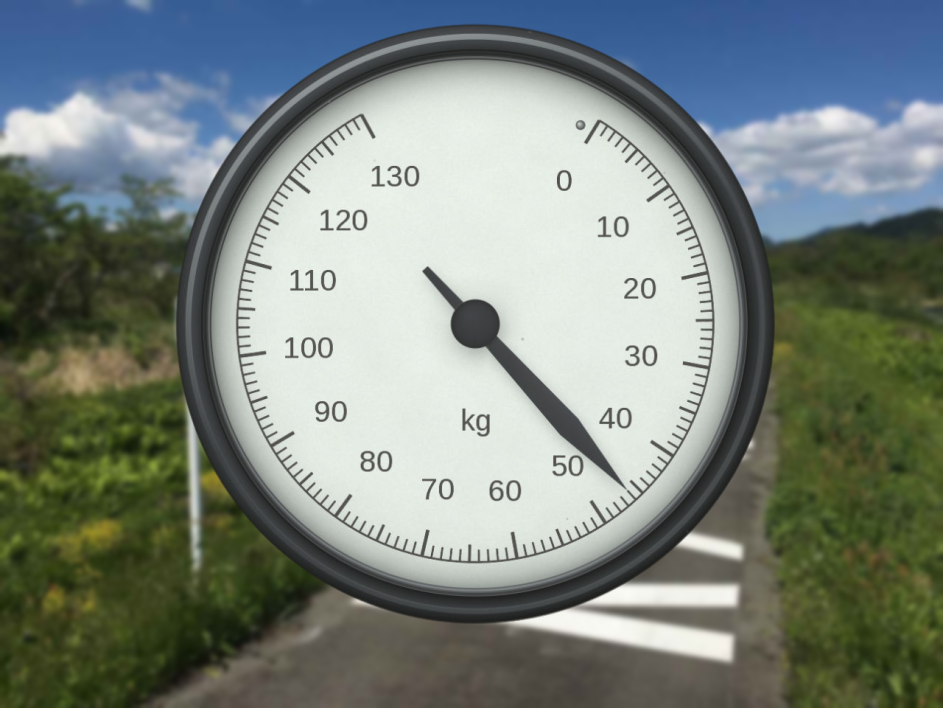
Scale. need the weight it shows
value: 46 kg
